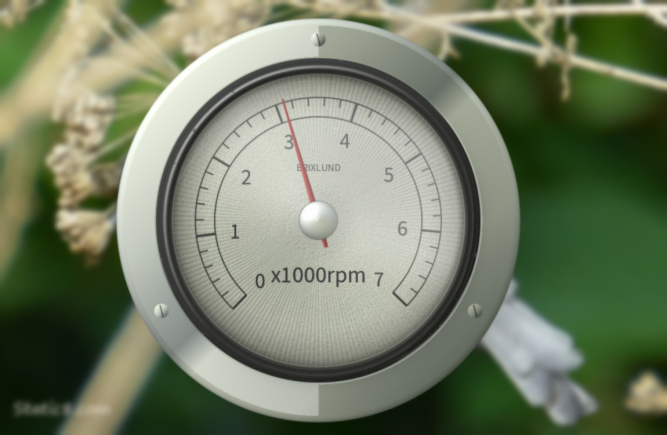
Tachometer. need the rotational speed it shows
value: 3100 rpm
